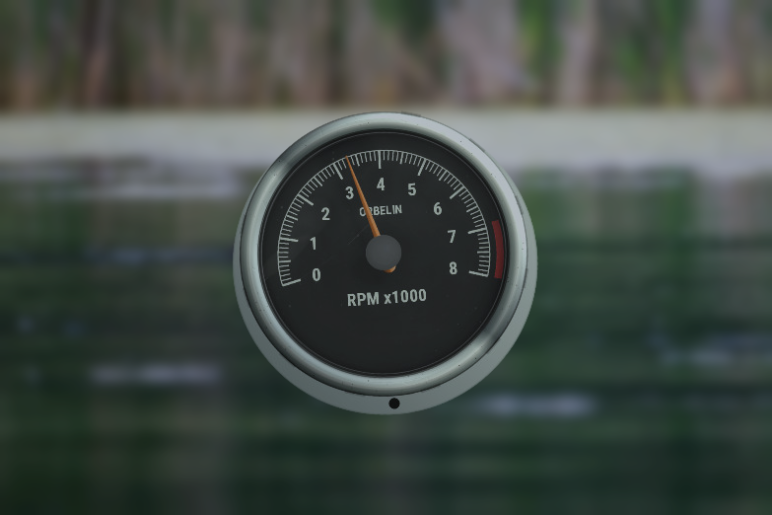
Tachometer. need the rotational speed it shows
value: 3300 rpm
